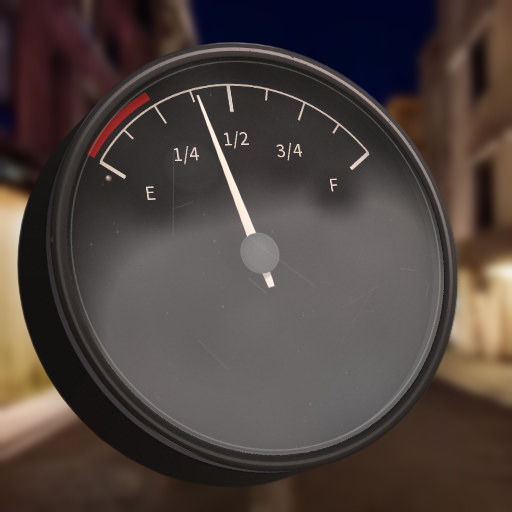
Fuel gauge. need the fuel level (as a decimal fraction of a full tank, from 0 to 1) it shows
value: 0.375
